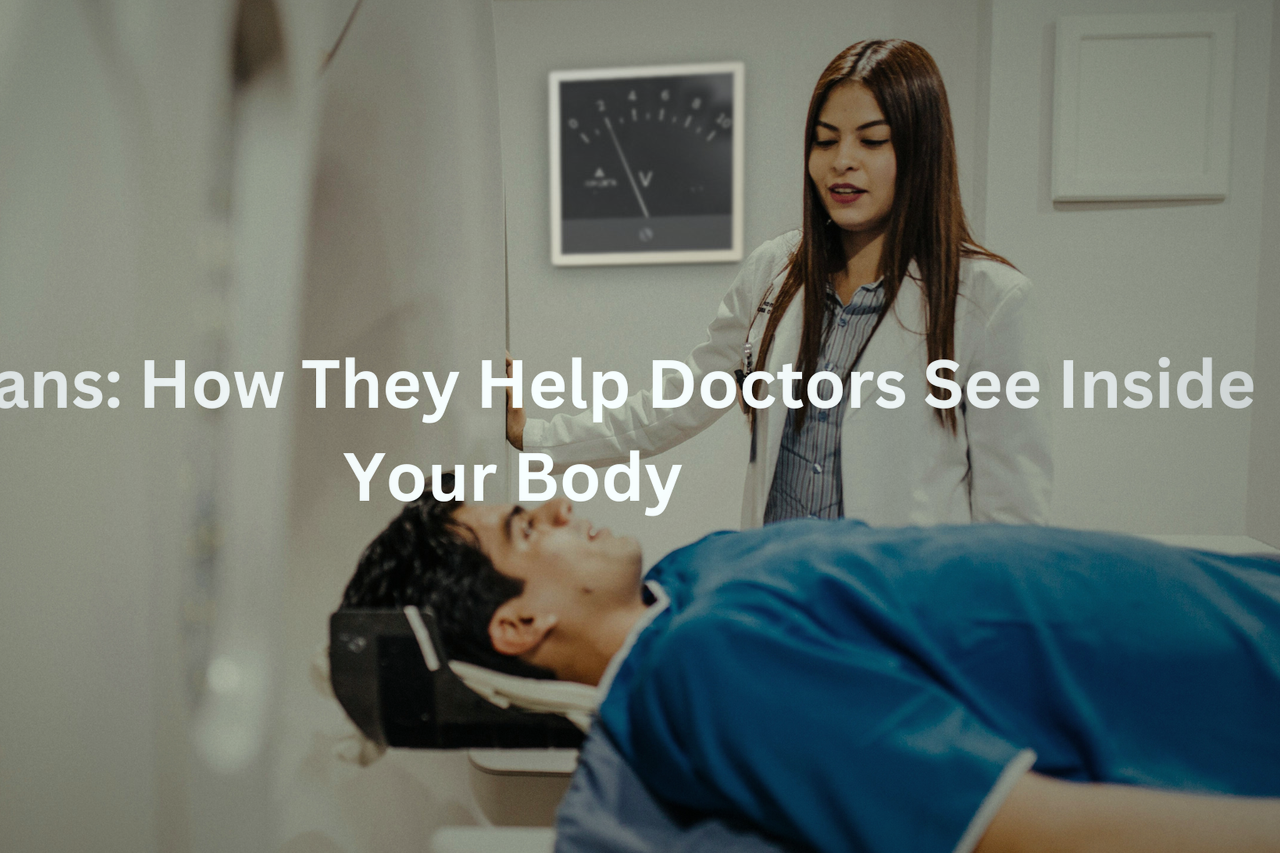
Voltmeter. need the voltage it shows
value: 2 V
